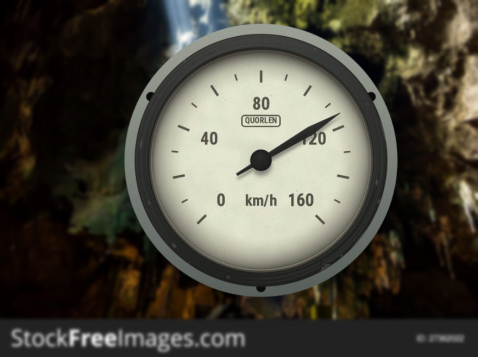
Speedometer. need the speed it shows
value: 115 km/h
